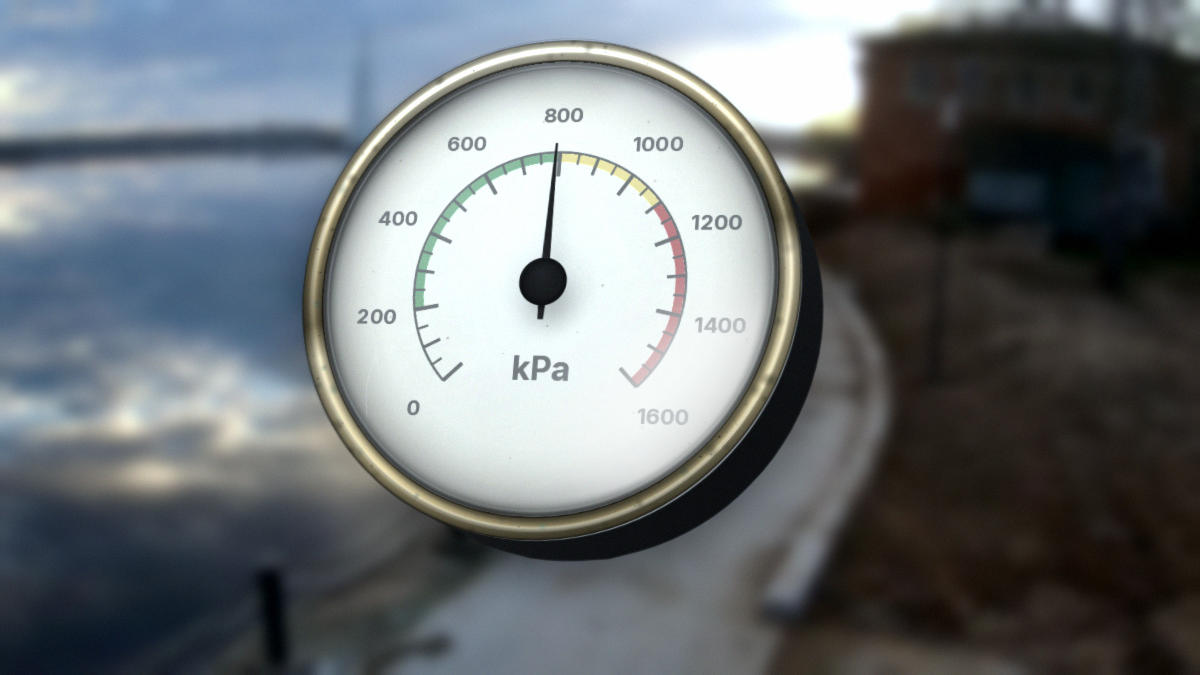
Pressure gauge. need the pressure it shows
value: 800 kPa
